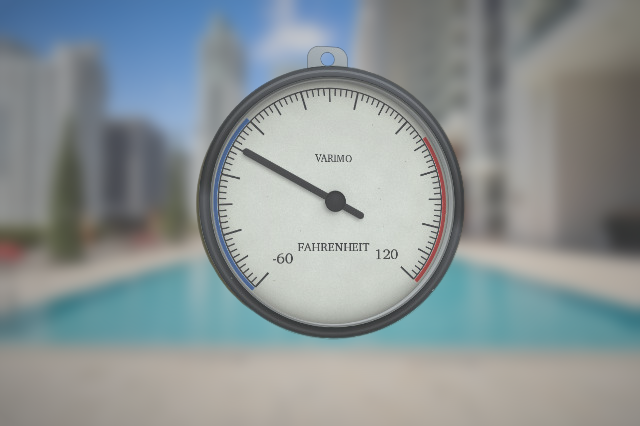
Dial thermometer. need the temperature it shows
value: -10 °F
